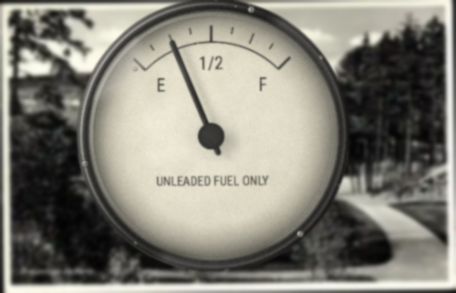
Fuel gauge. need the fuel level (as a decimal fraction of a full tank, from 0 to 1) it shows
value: 0.25
